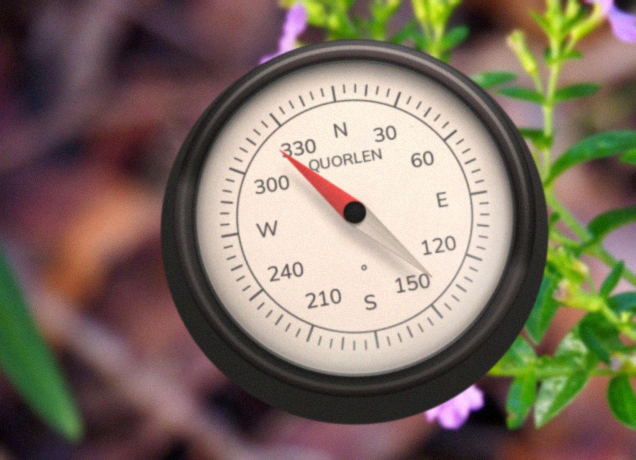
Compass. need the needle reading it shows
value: 320 °
